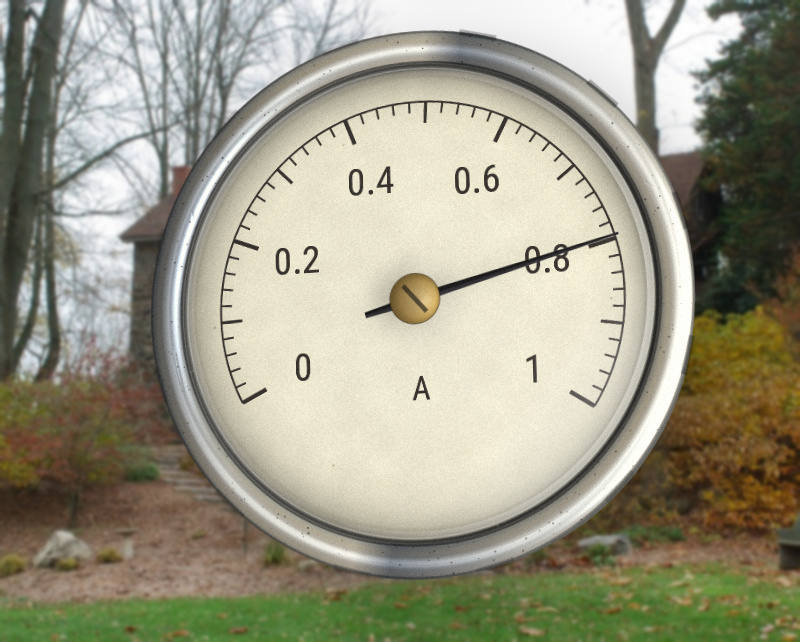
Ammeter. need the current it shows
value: 0.8 A
